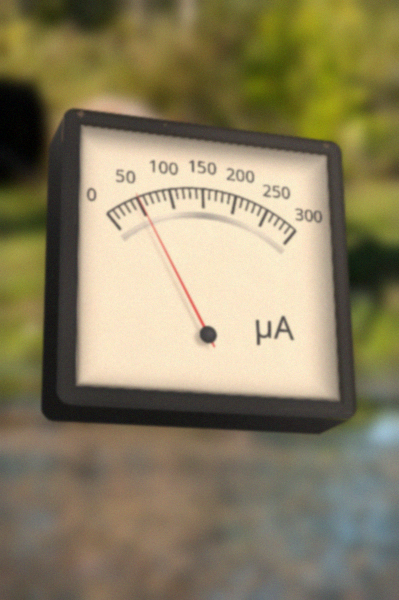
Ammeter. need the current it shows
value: 50 µA
